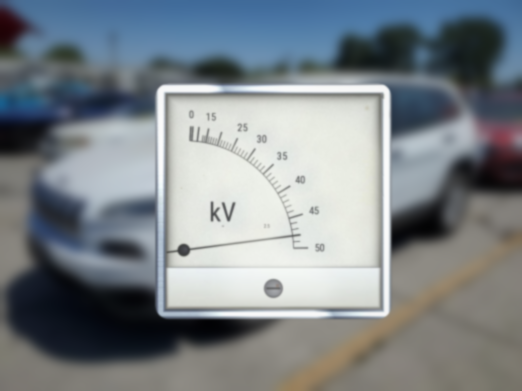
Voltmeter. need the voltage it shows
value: 48 kV
